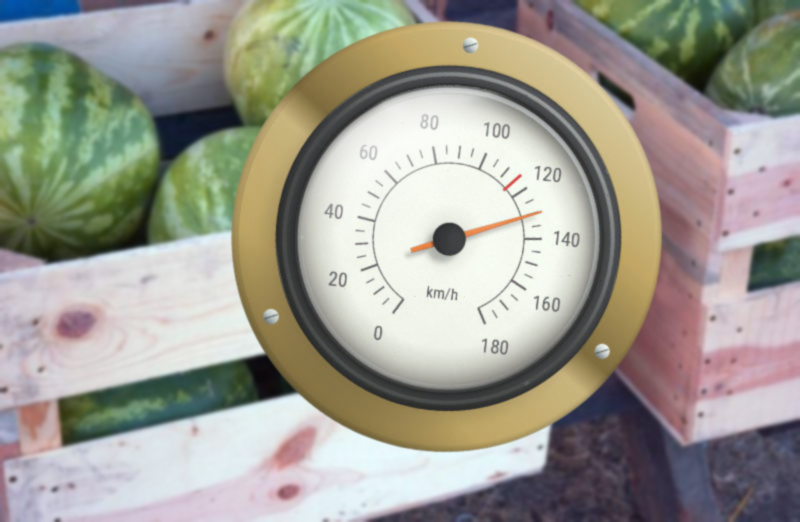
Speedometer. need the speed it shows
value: 130 km/h
